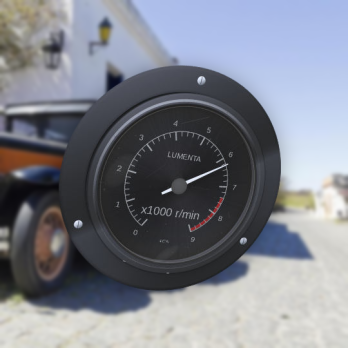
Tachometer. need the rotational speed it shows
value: 6200 rpm
